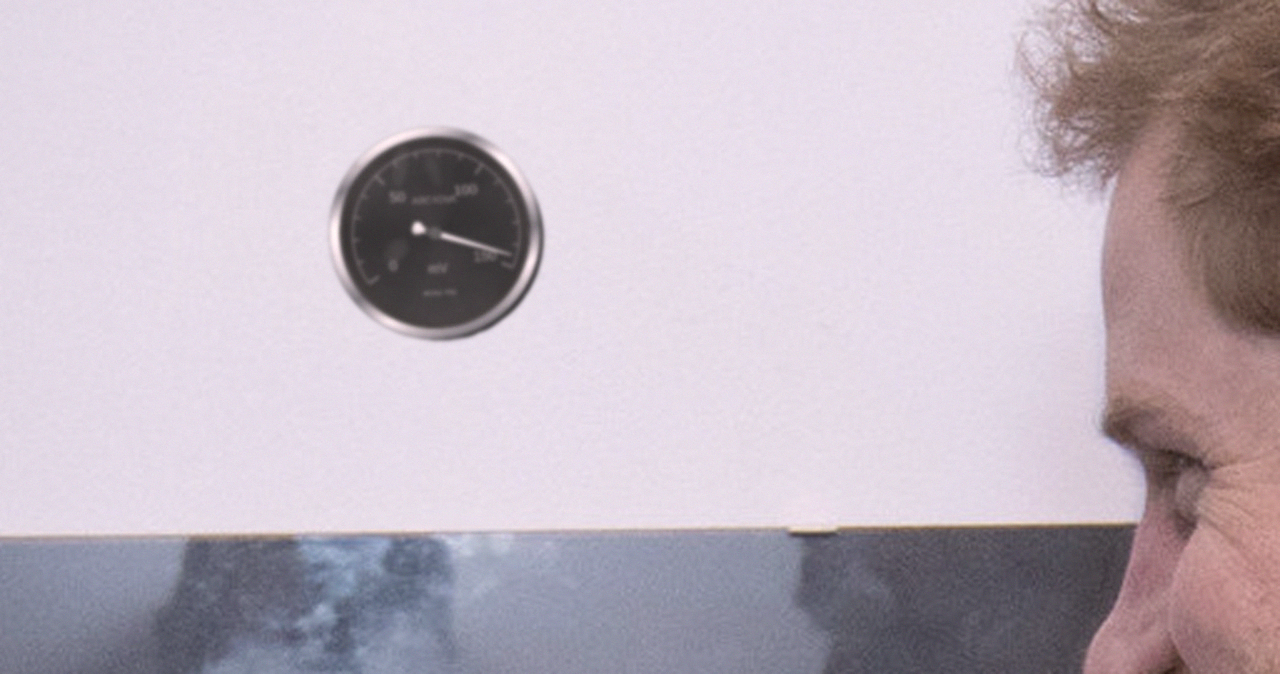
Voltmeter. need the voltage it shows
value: 145 mV
